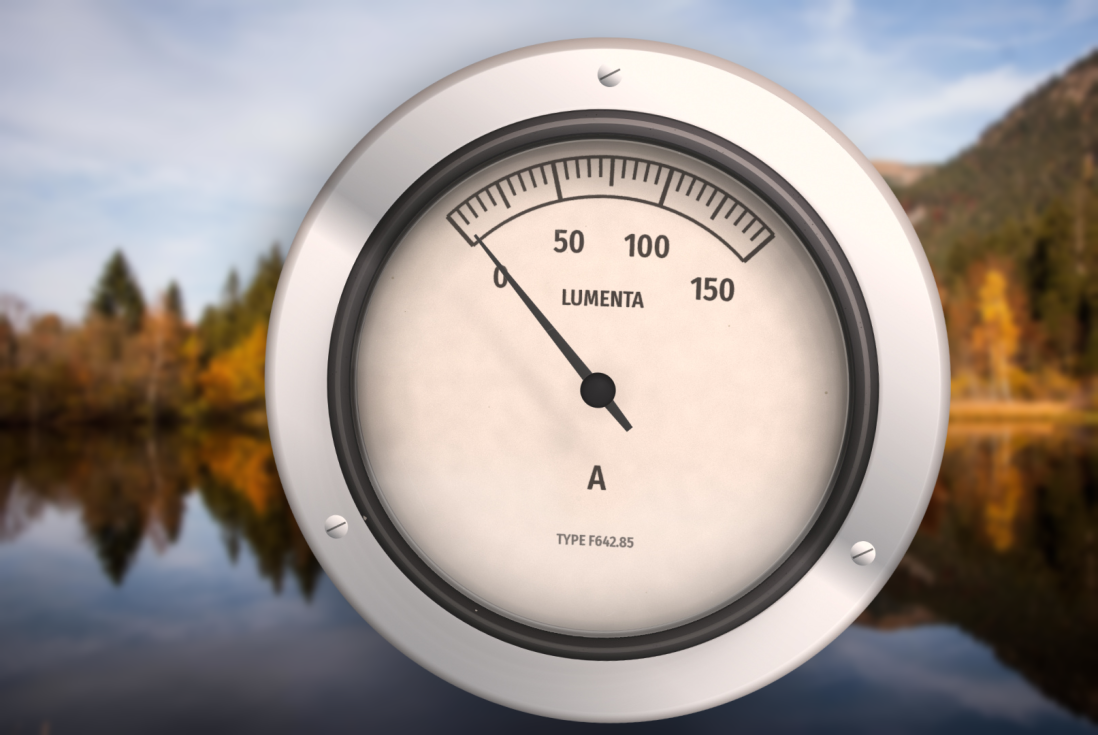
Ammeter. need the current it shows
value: 5 A
